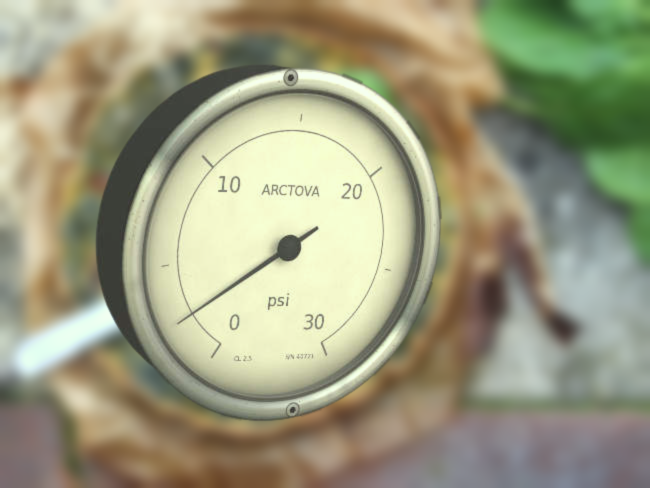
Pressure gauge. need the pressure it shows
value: 2.5 psi
